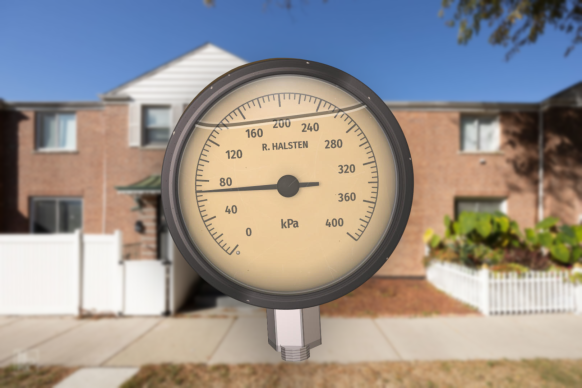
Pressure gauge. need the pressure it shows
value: 70 kPa
